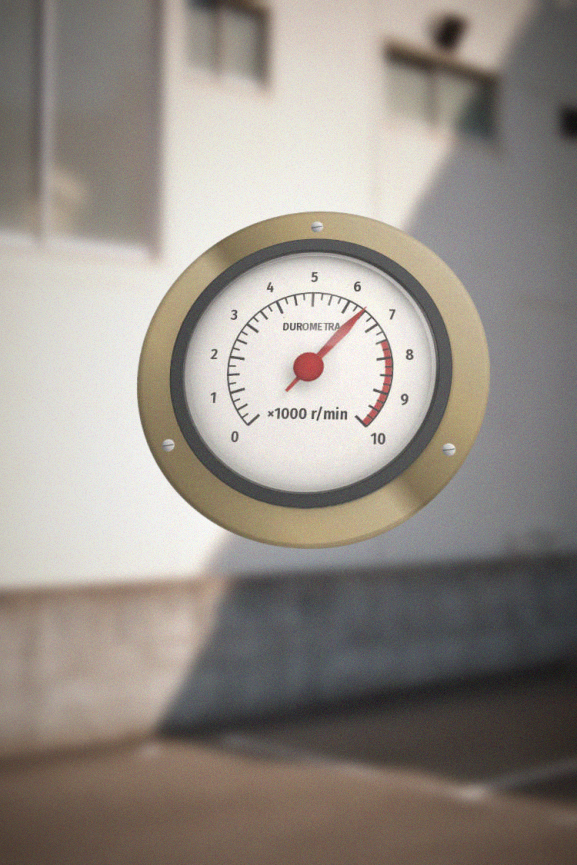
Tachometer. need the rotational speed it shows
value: 6500 rpm
